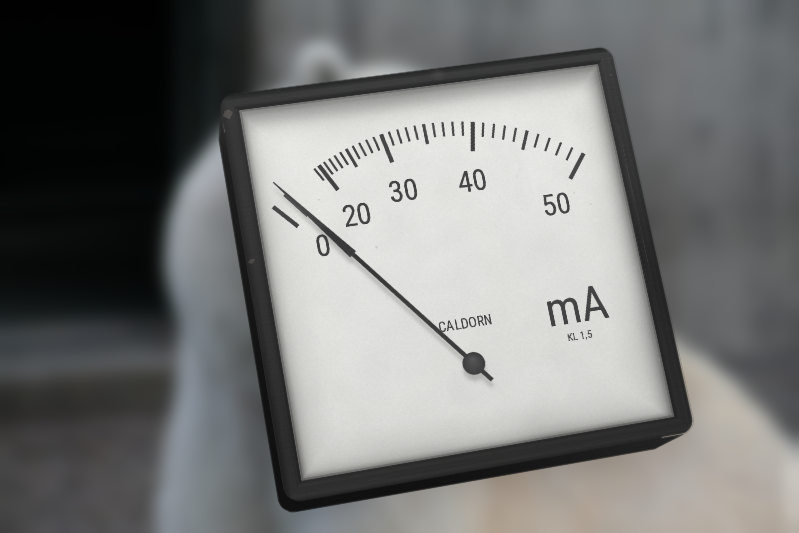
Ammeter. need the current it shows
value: 10 mA
